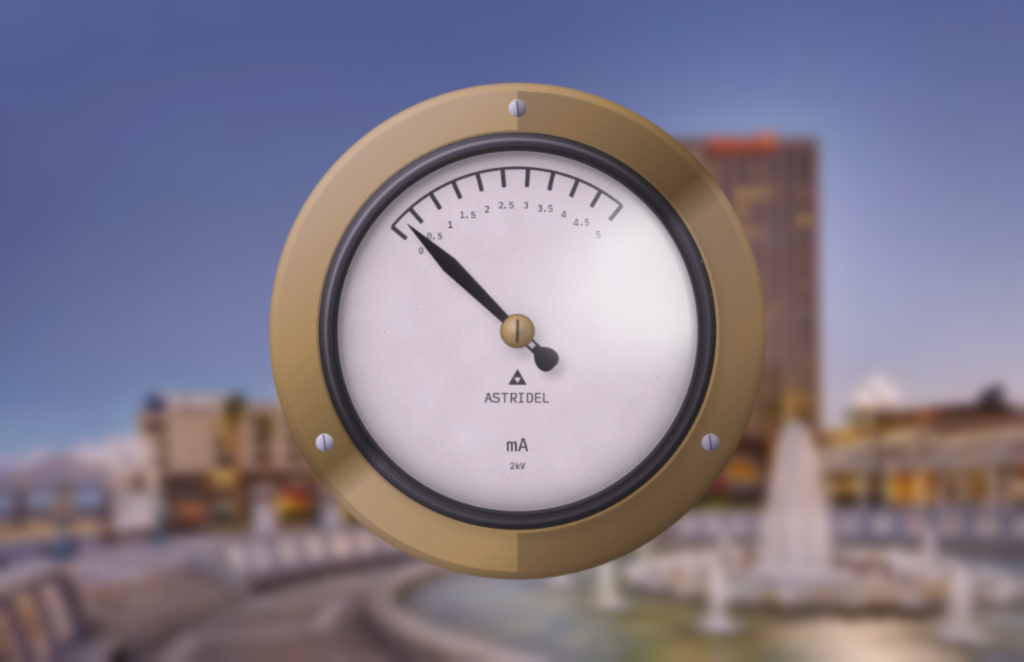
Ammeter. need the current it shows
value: 0.25 mA
